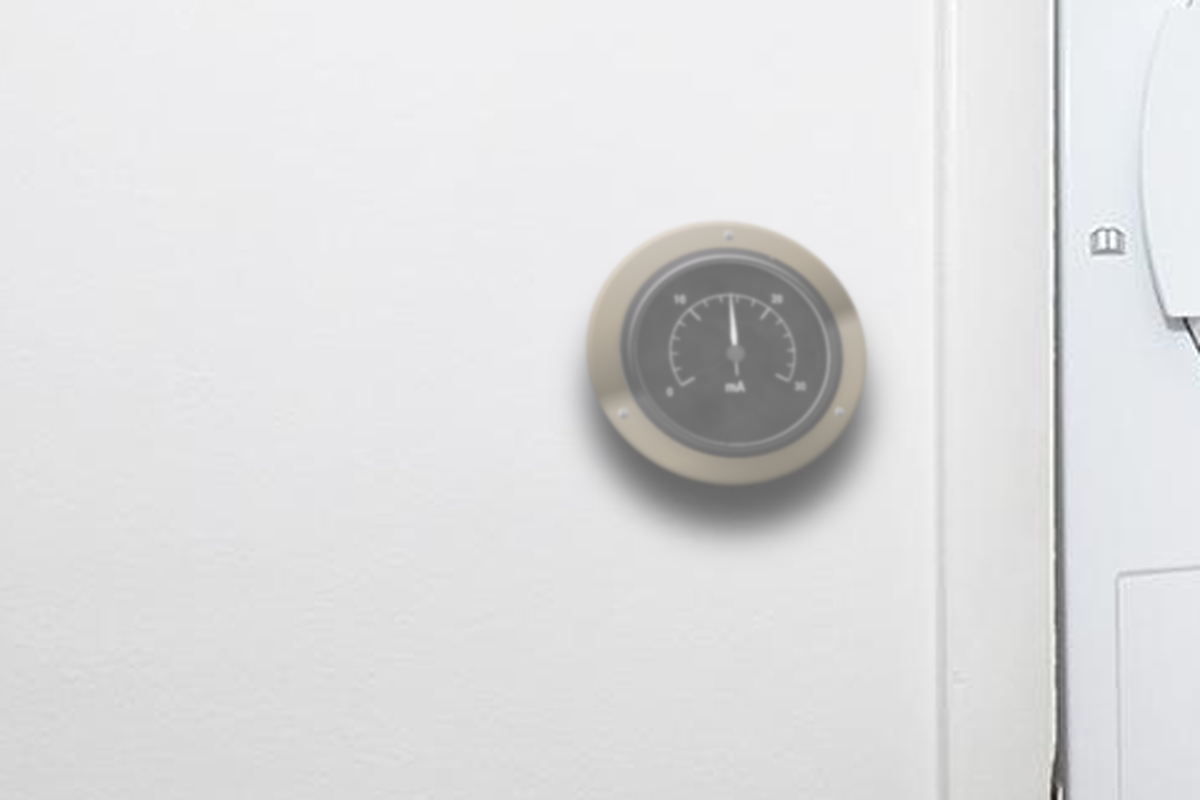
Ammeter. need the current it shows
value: 15 mA
